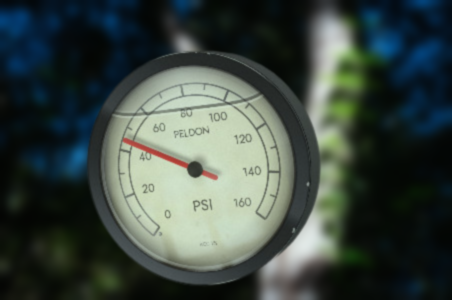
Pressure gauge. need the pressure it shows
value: 45 psi
